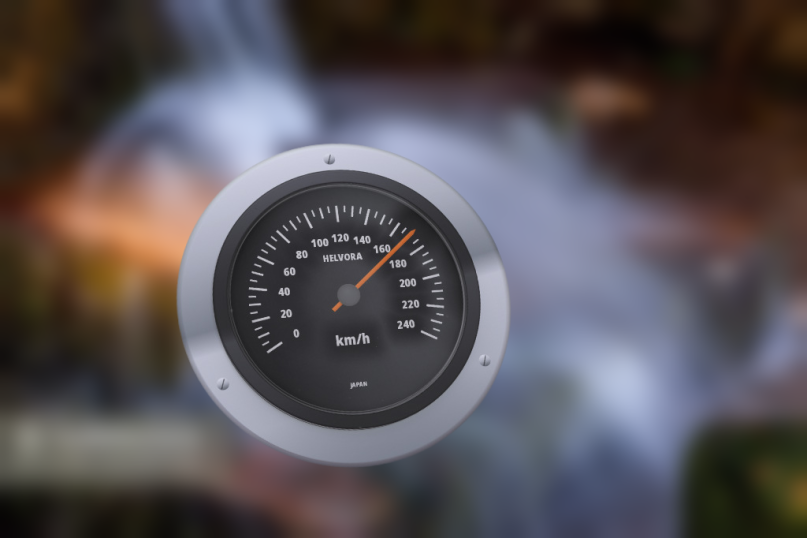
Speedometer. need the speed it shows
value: 170 km/h
